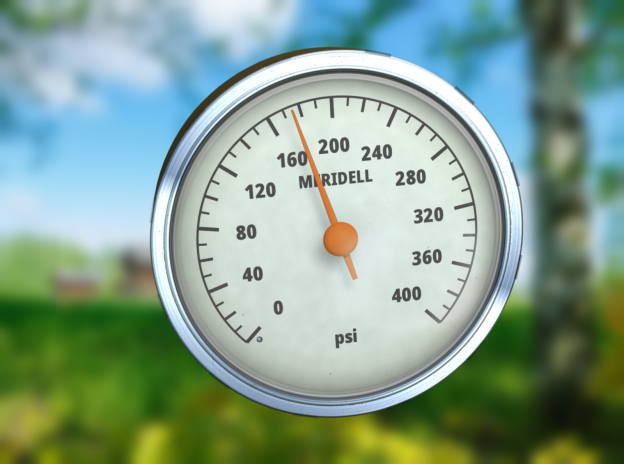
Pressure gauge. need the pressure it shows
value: 175 psi
